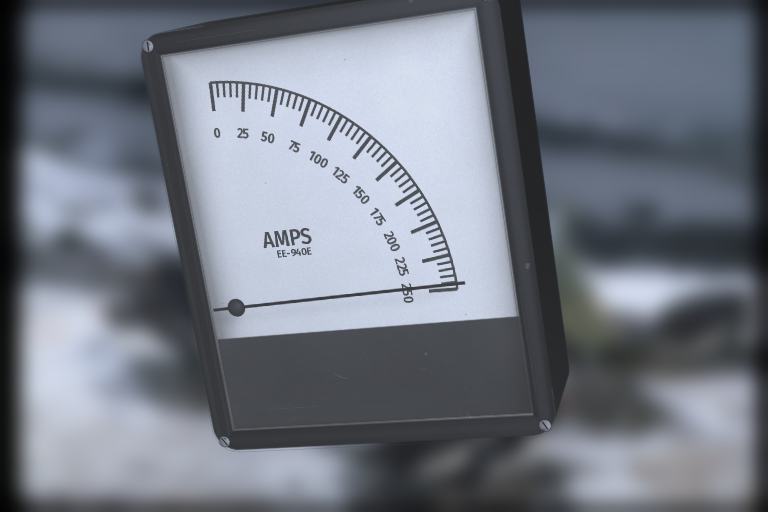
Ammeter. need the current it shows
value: 245 A
